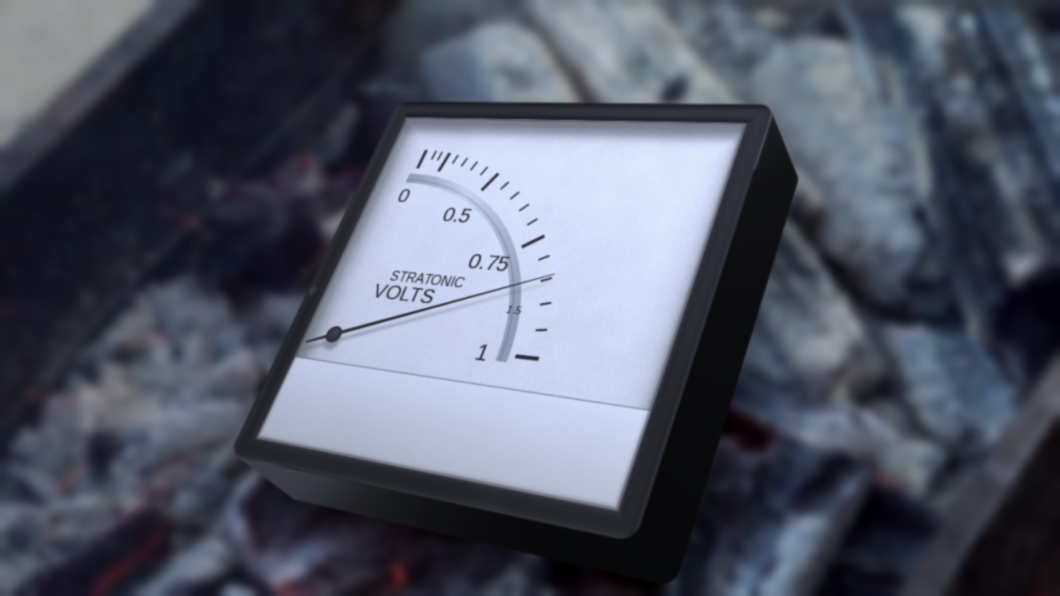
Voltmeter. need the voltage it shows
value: 0.85 V
